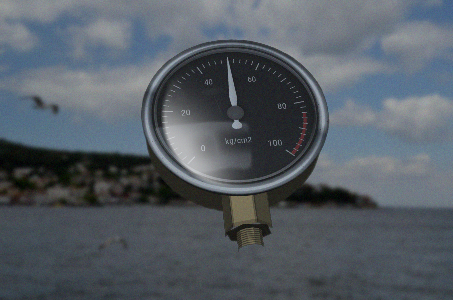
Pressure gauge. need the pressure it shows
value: 50 kg/cm²
